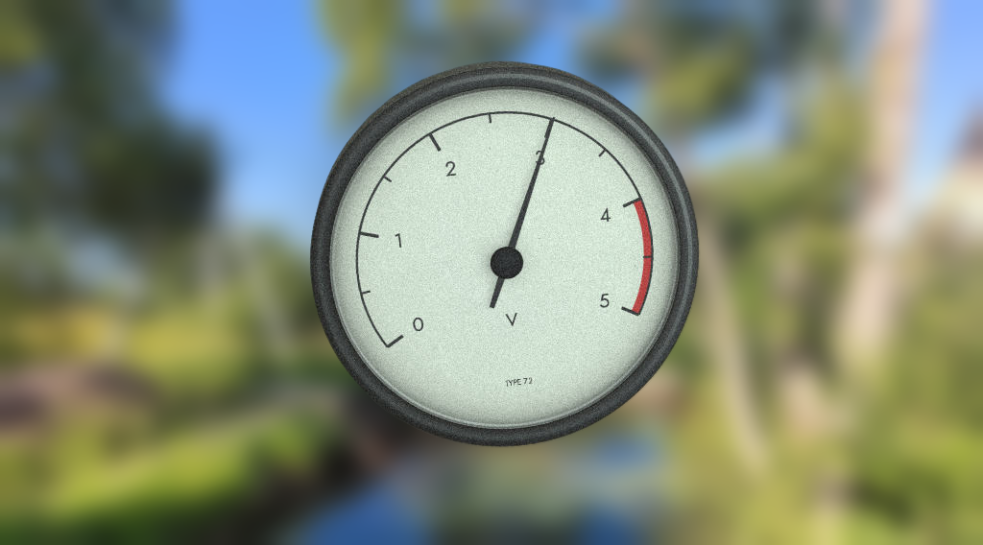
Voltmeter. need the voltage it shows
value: 3 V
